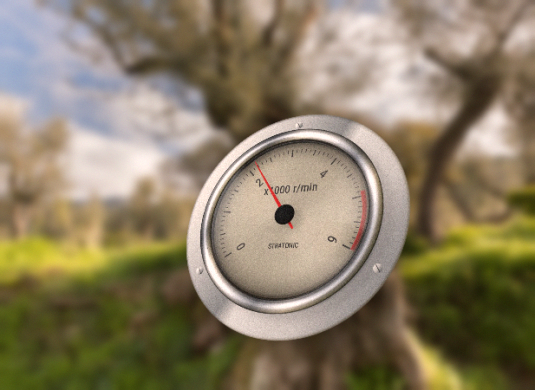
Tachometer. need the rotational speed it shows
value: 2200 rpm
